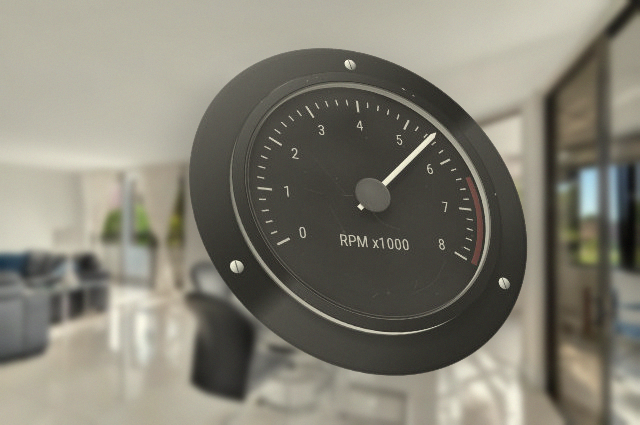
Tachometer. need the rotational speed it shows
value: 5500 rpm
